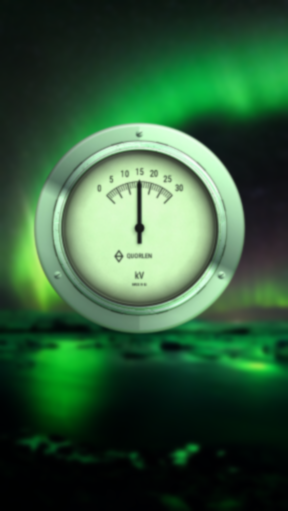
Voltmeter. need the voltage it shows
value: 15 kV
